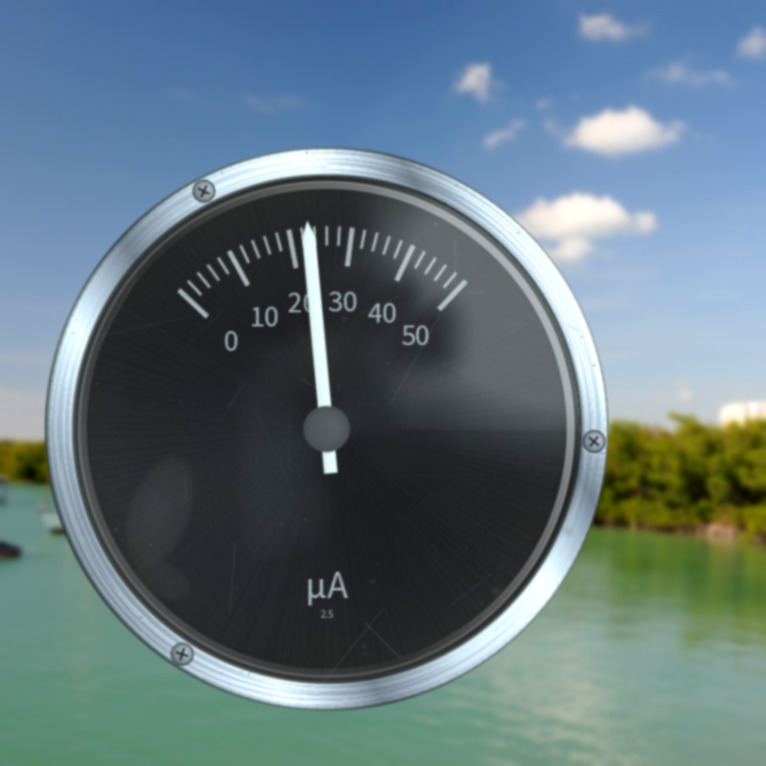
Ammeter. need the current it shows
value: 23 µA
